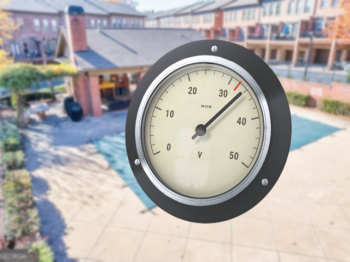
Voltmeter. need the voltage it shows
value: 34 V
